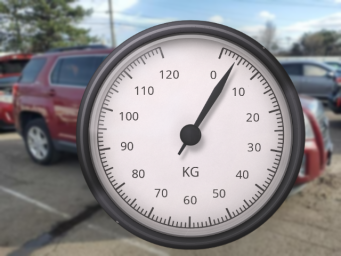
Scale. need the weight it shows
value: 4 kg
